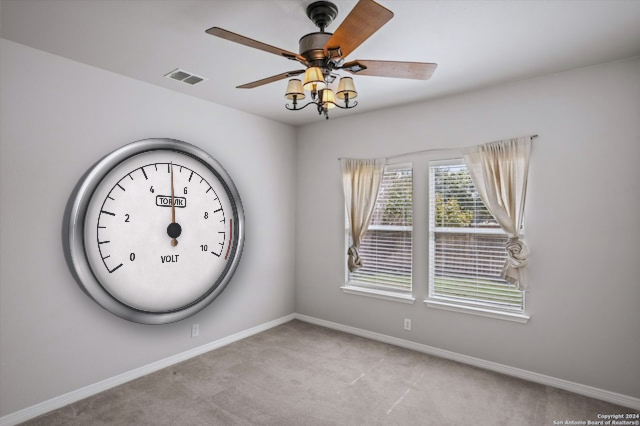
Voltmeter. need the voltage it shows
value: 5 V
